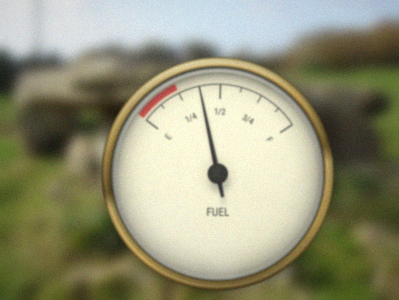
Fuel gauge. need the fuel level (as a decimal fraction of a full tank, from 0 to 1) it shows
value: 0.375
